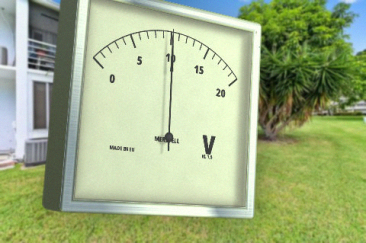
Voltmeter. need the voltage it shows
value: 10 V
